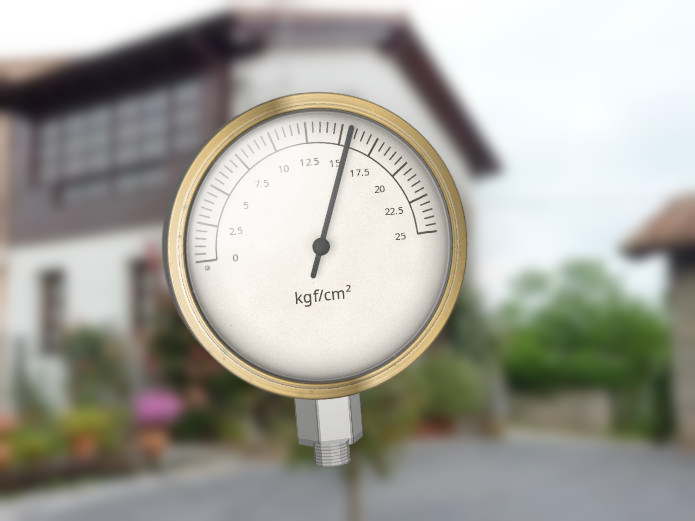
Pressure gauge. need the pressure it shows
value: 15.5 kg/cm²
